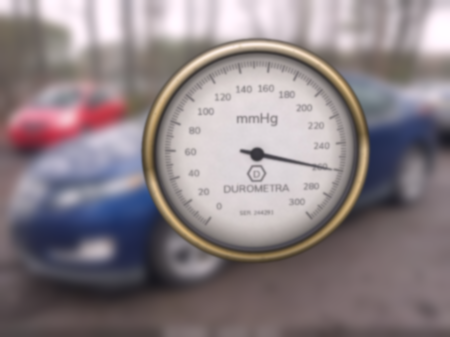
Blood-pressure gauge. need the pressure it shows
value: 260 mmHg
